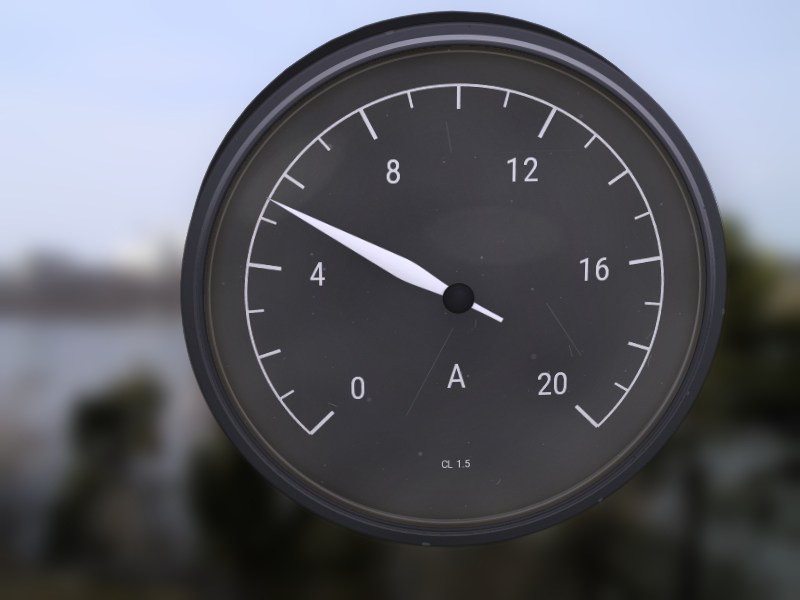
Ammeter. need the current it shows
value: 5.5 A
